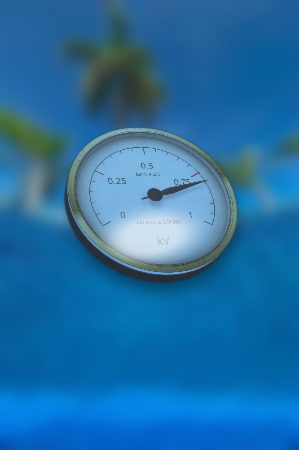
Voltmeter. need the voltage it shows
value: 0.8 kV
